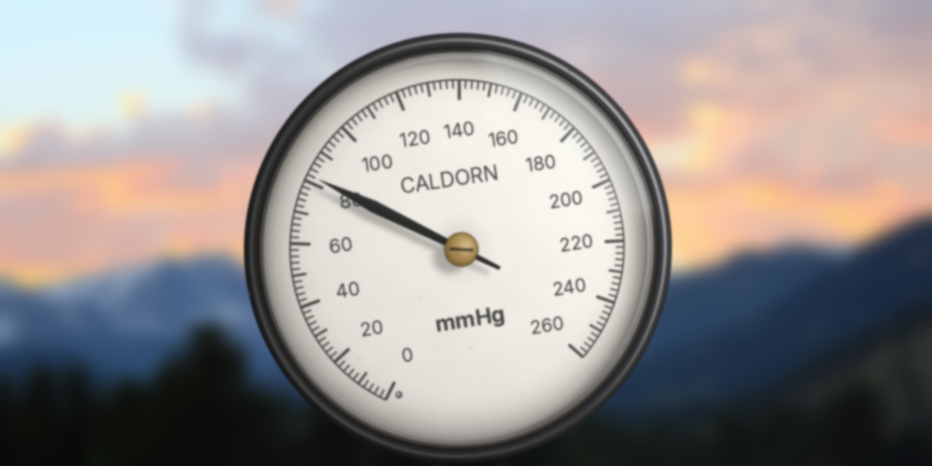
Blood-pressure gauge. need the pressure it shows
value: 82 mmHg
